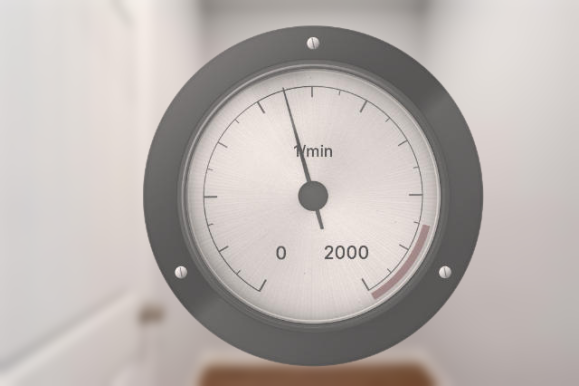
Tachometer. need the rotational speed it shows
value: 900 rpm
